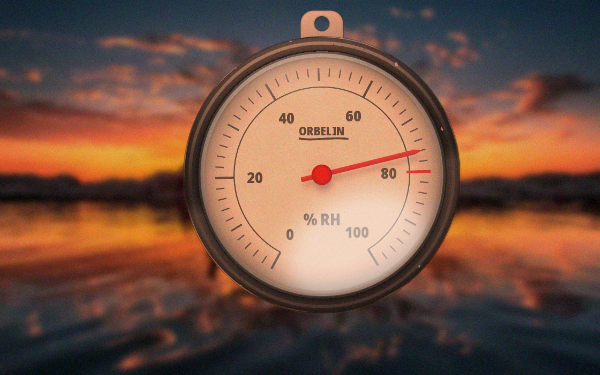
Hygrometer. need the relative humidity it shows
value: 76 %
